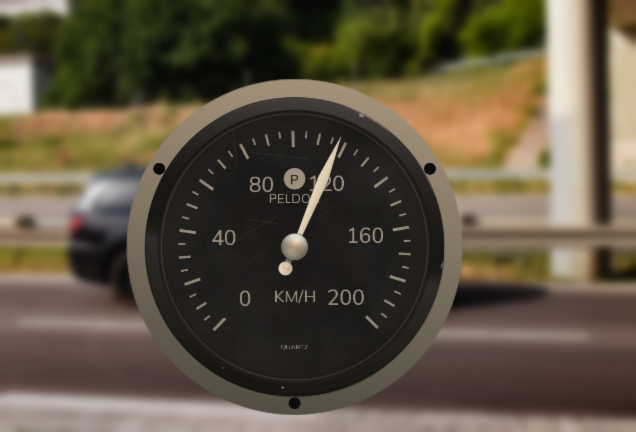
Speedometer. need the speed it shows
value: 117.5 km/h
